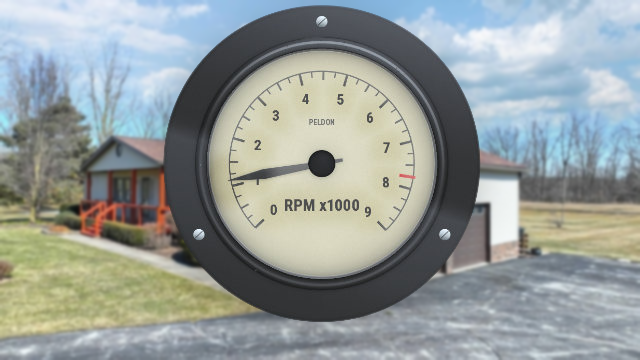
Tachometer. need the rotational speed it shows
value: 1125 rpm
